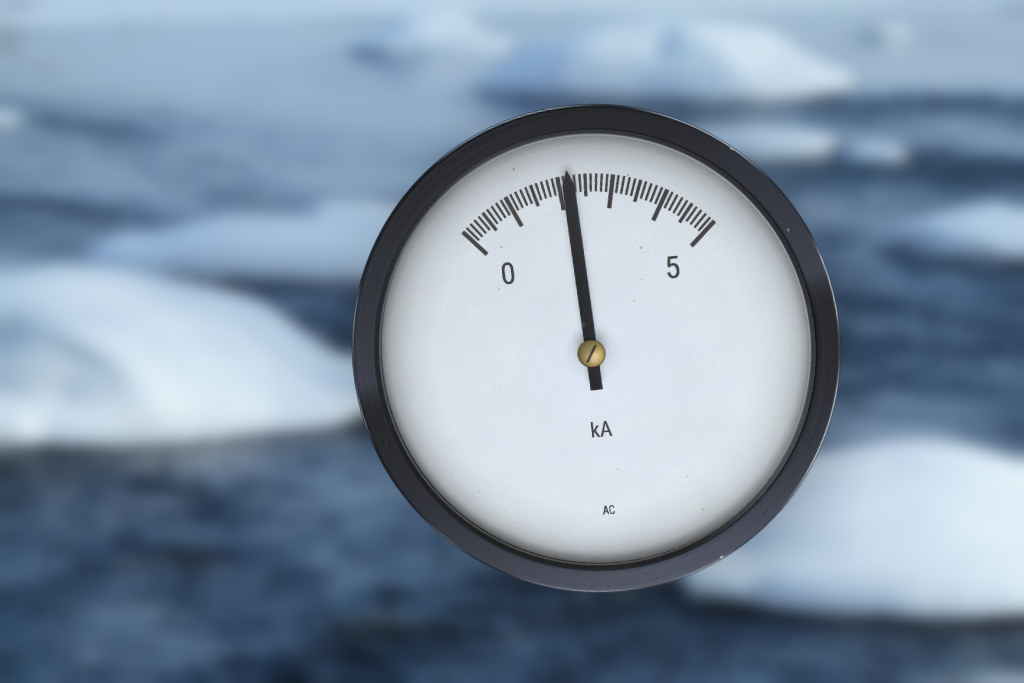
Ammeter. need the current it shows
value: 2.2 kA
